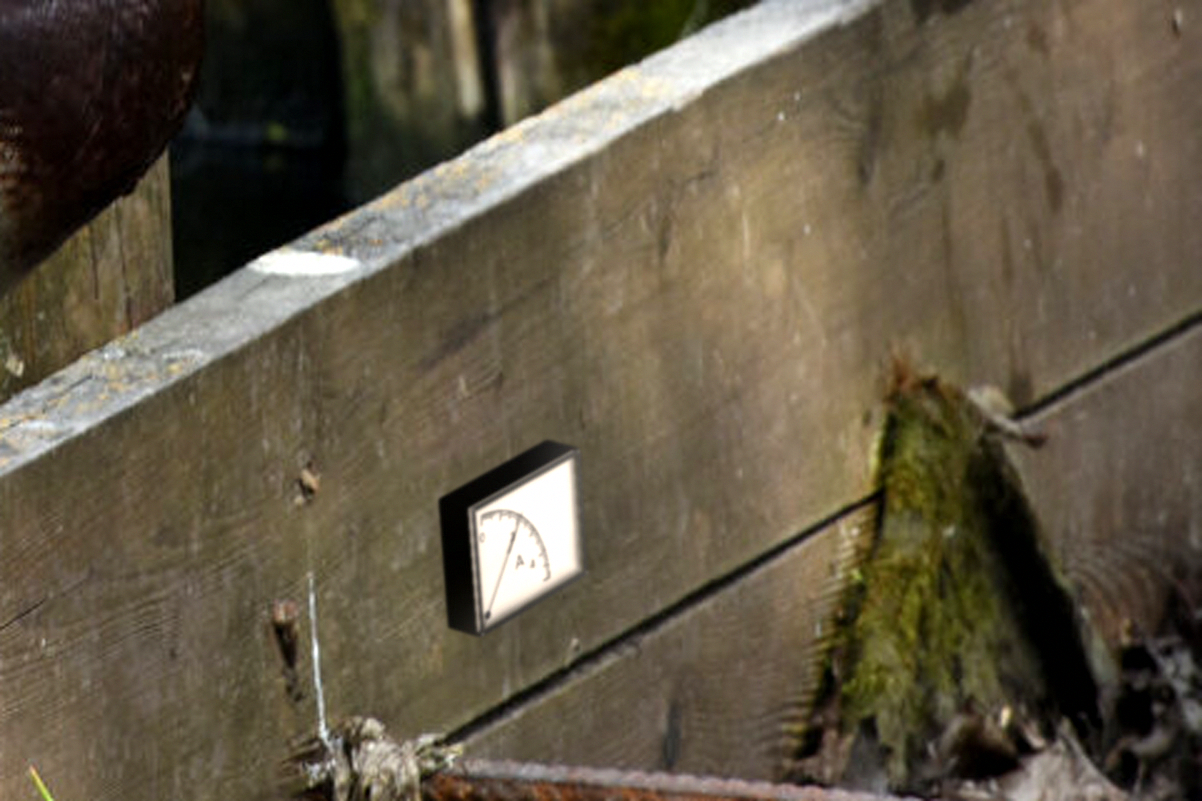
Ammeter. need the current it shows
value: 2 A
